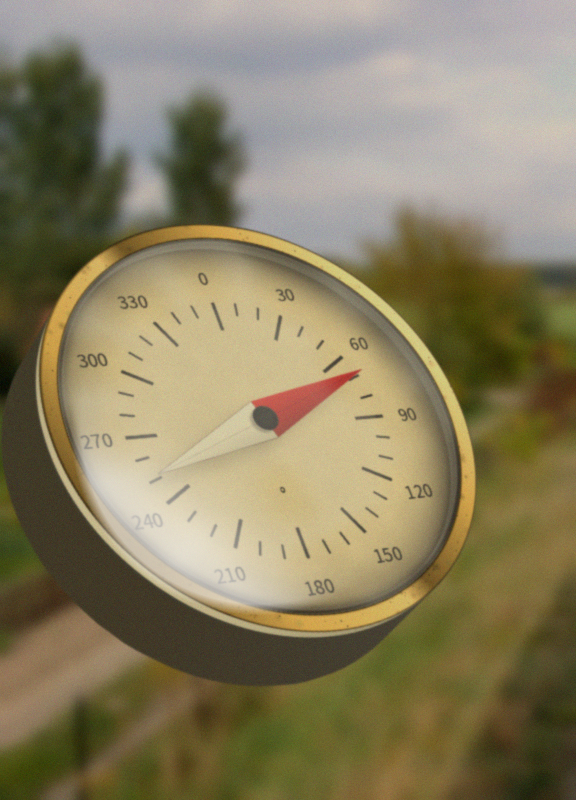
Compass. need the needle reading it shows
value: 70 °
